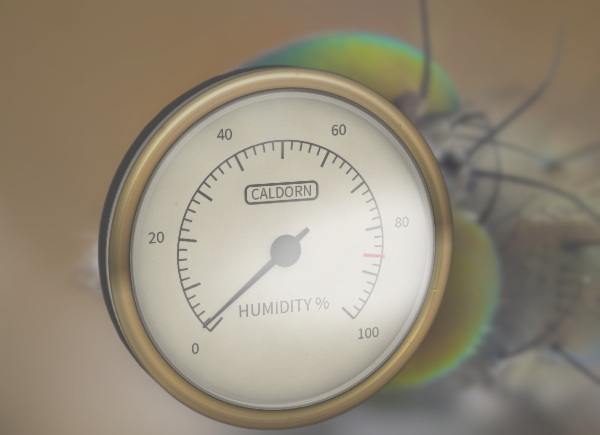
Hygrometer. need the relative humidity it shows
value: 2 %
